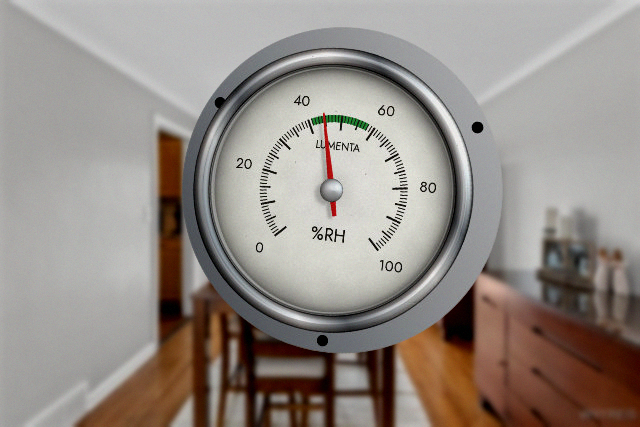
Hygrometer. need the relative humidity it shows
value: 45 %
